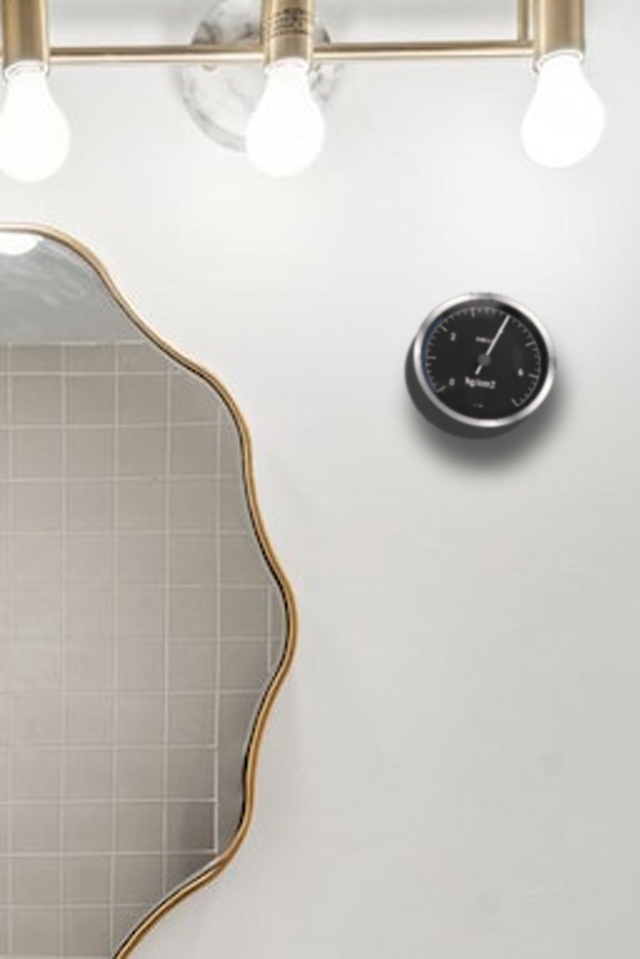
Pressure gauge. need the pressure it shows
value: 4 kg/cm²
